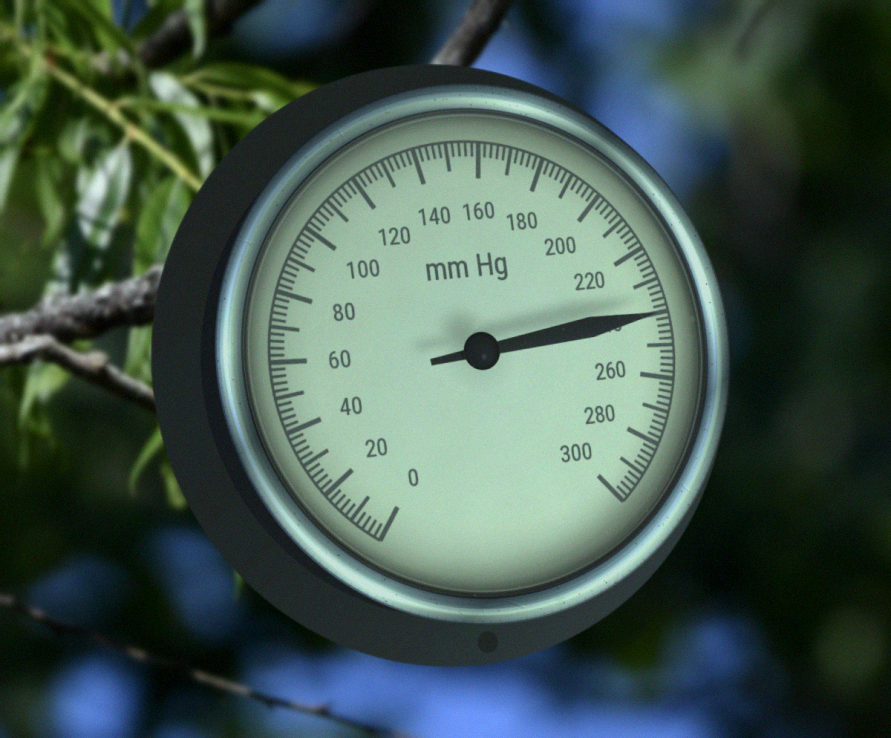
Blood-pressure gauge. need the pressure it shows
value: 240 mmHg
